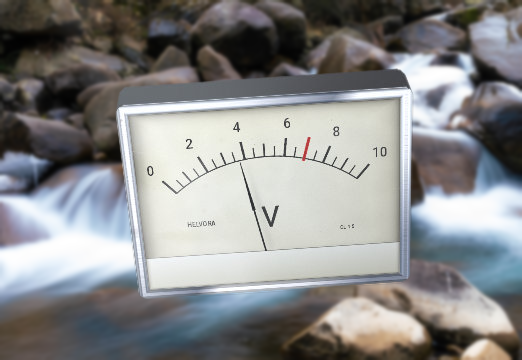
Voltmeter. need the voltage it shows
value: 3.75 V
